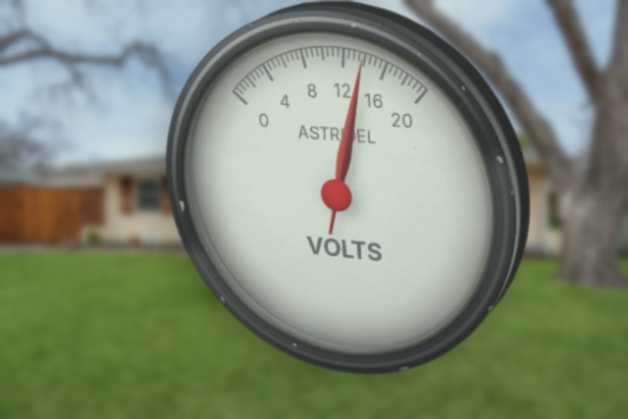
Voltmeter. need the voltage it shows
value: 14 V
